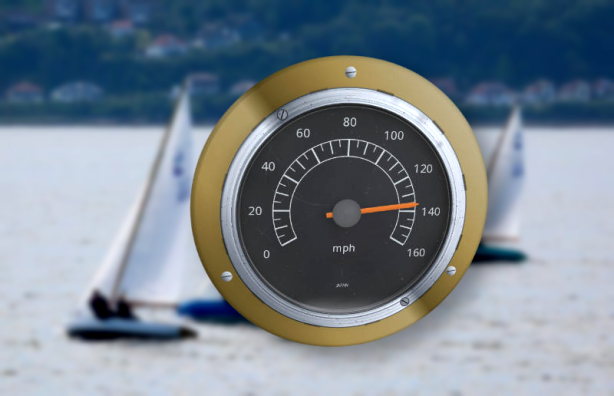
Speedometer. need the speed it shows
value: 135 mph
